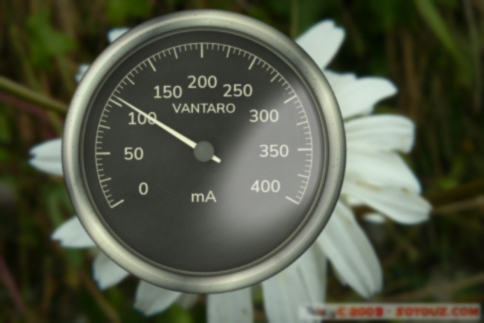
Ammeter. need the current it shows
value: 105 mA
